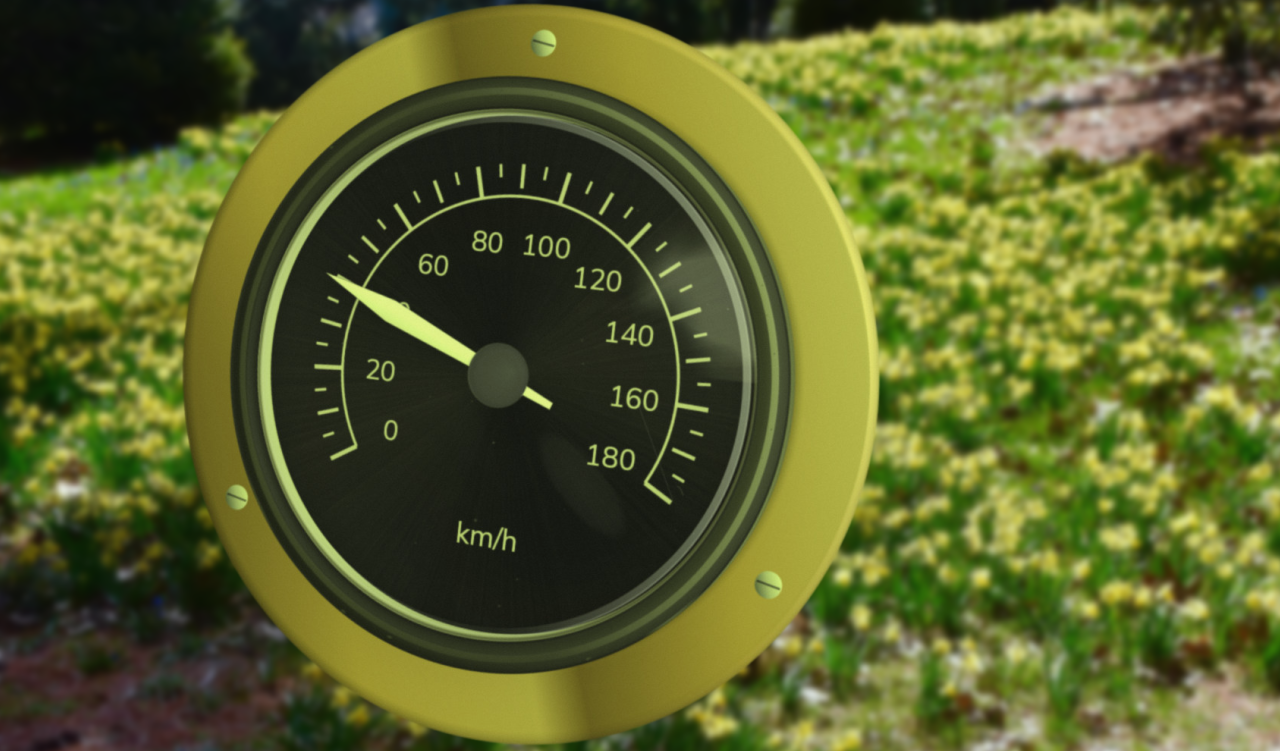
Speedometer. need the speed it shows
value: 40 km/h
